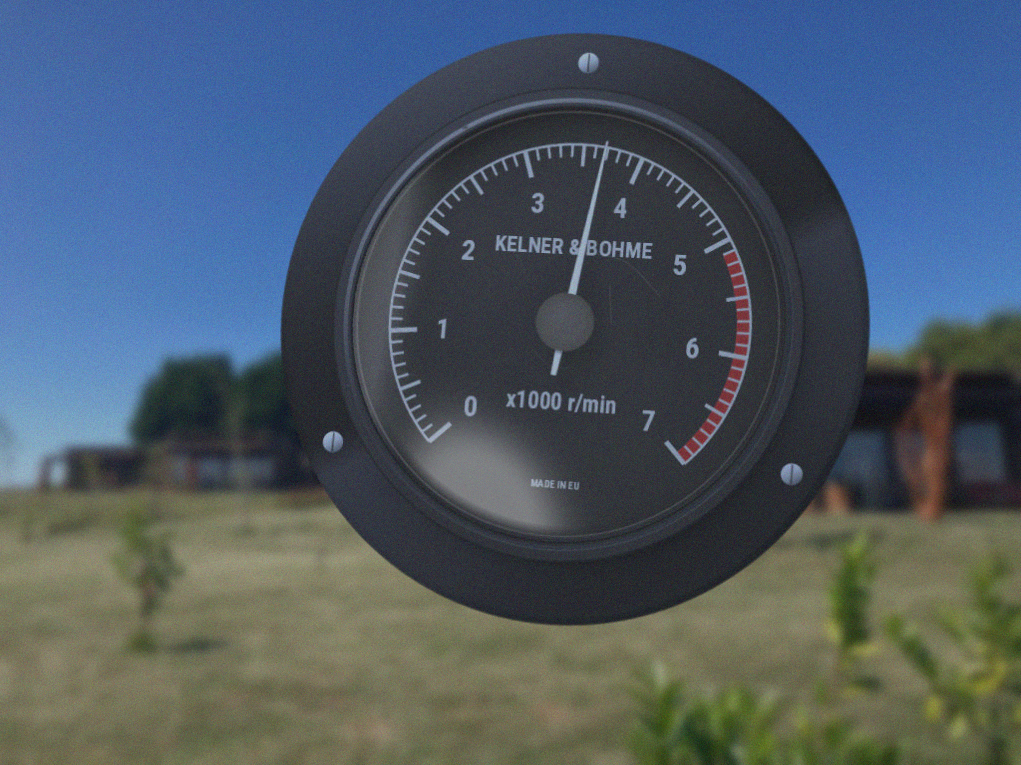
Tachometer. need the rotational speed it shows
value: 3700 rpm
